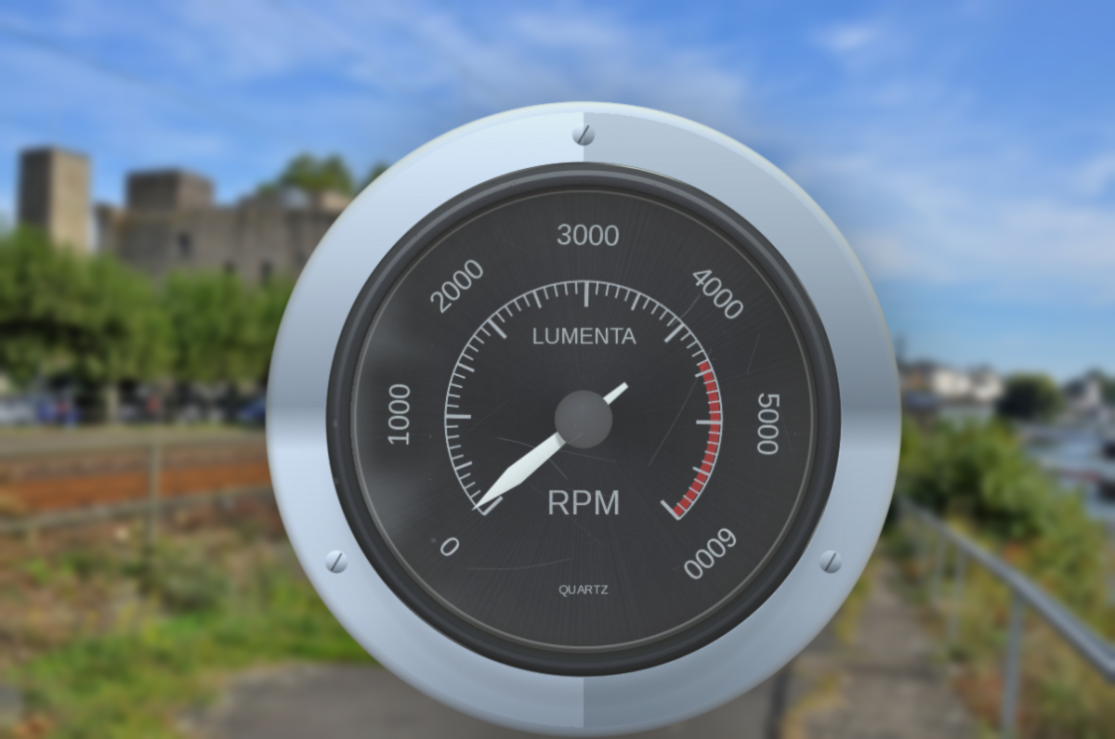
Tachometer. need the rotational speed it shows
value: 100 rpm
